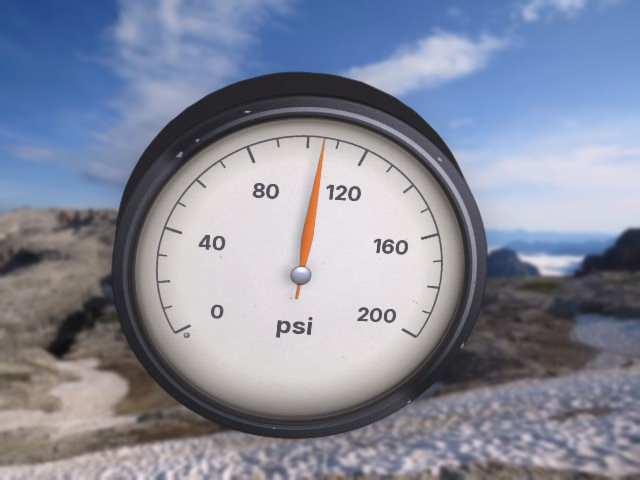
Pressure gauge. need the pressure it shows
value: 105 psi
